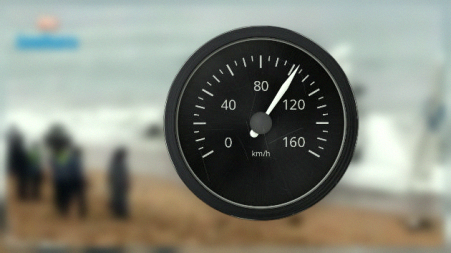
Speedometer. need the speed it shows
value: 102.5 km/h
